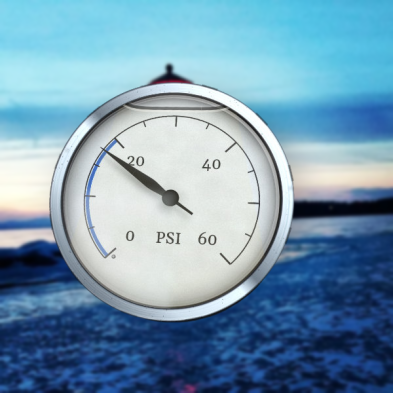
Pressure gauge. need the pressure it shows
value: 17.5 psi
